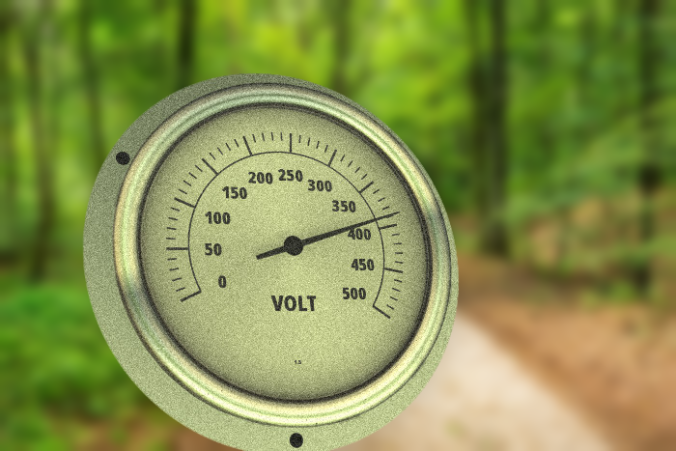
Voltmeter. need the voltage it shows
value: 390 V
